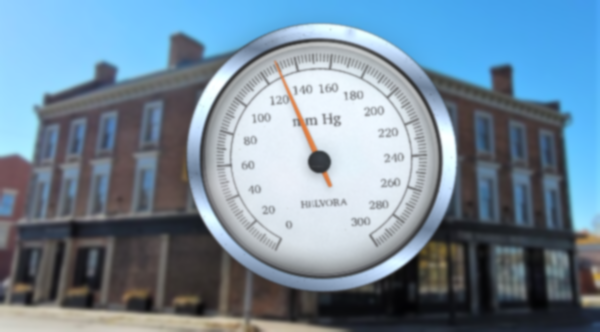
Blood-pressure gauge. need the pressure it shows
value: 130 mmHg
